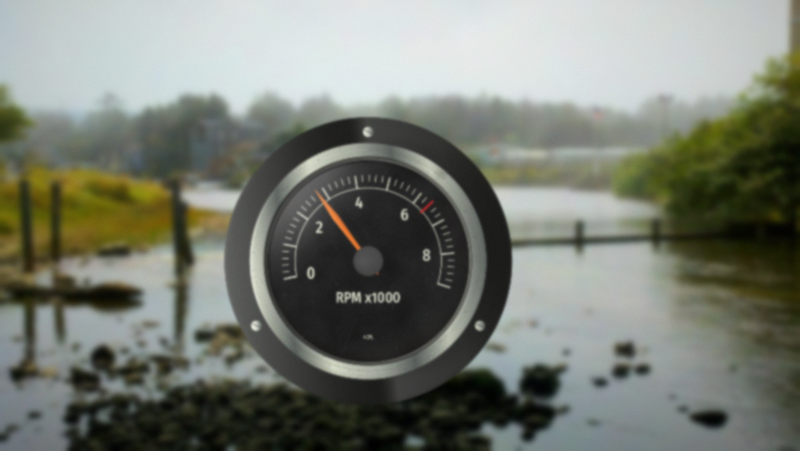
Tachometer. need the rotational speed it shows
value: 2800 rpm
